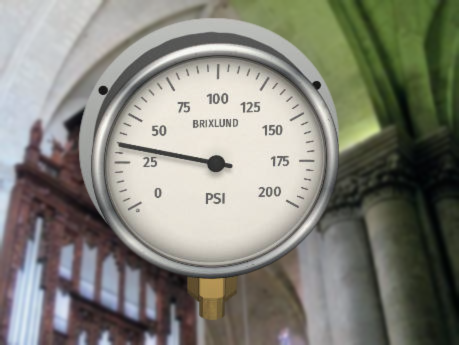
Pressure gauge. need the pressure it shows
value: 35 psi
